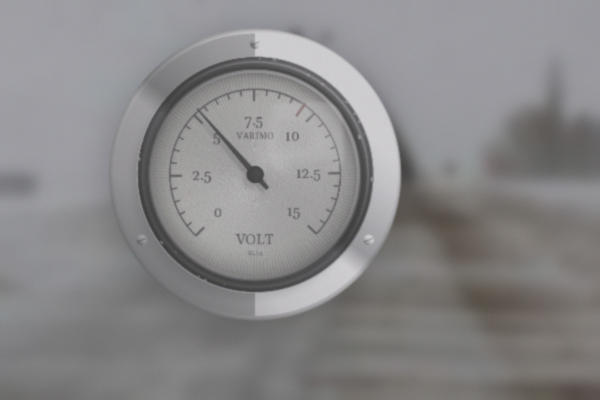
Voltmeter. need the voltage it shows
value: 5.25 V
